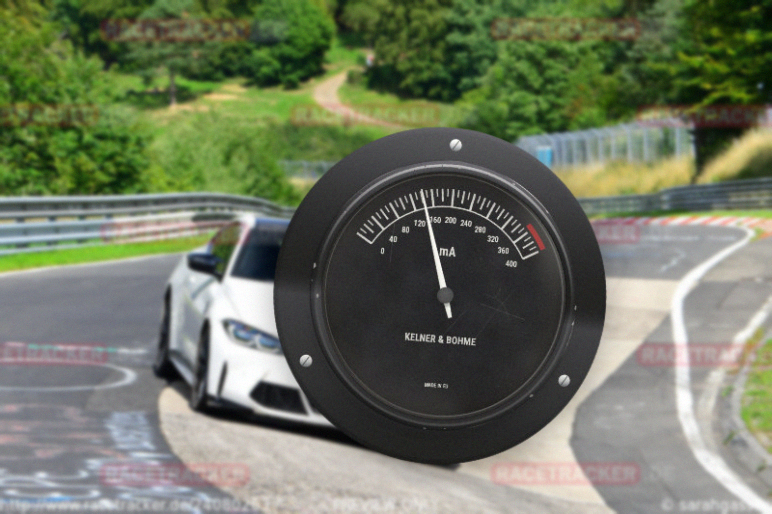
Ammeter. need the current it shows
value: 140 mA
